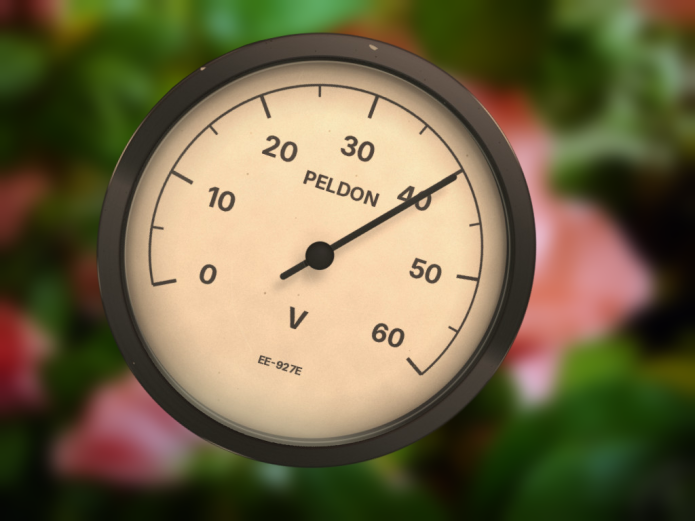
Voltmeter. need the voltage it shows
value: 40 V
